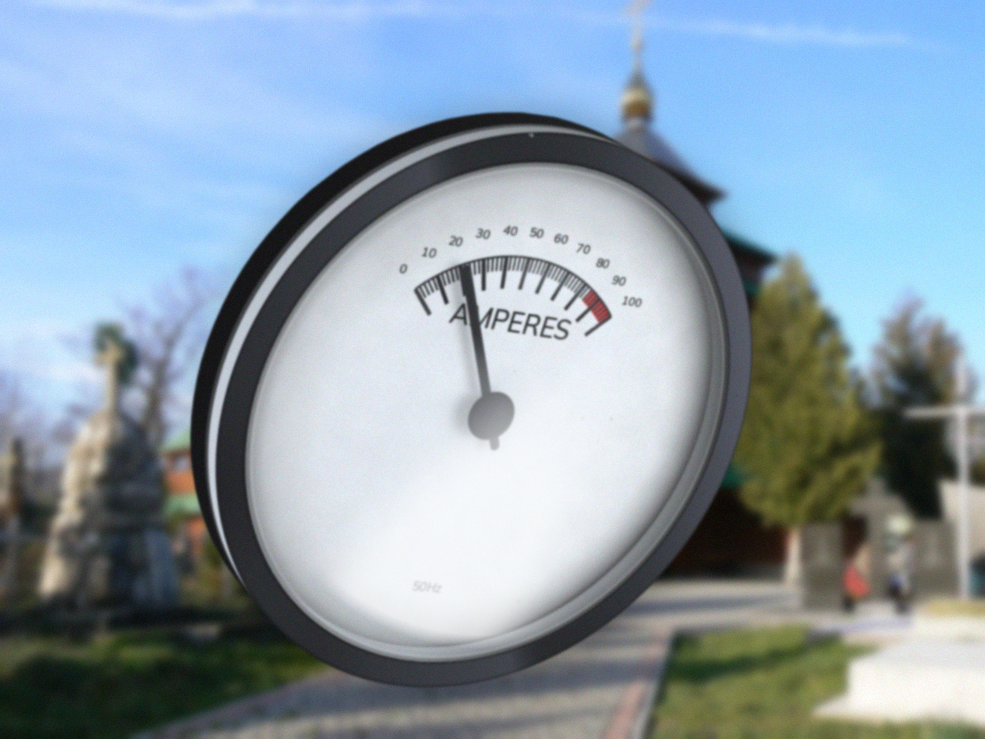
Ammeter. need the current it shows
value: 20 A
